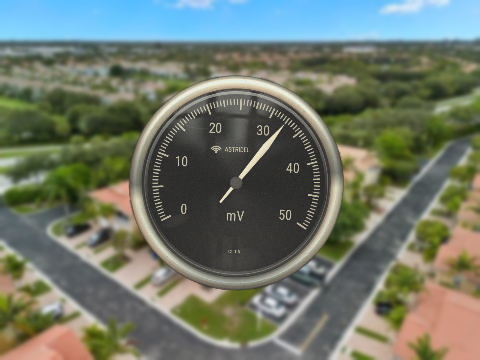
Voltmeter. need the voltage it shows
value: 32.5 mV
